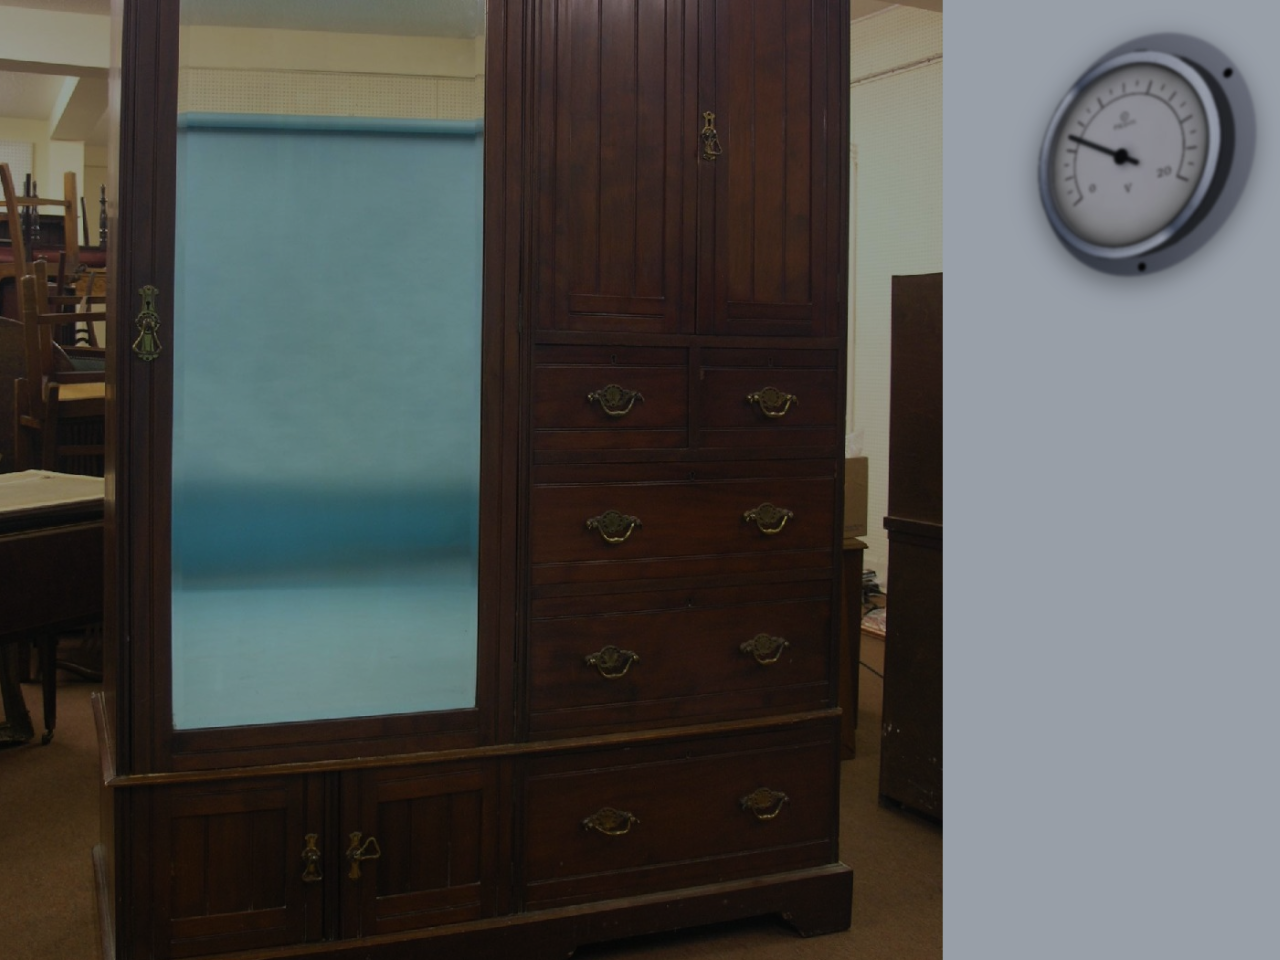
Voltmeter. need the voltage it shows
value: 5 V
